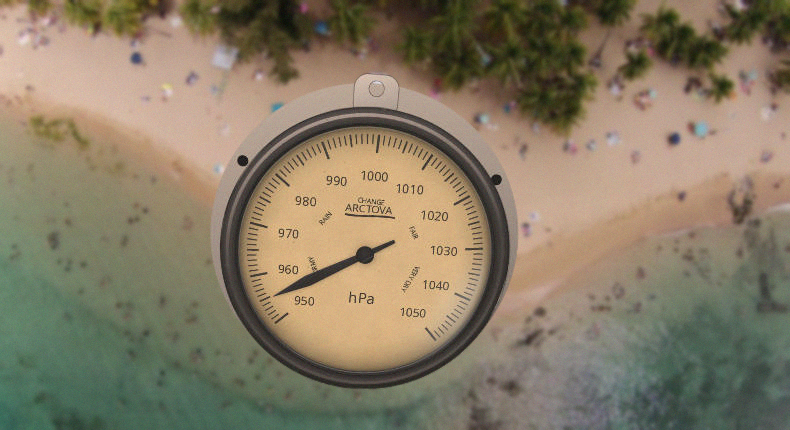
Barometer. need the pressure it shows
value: 955 hPa
